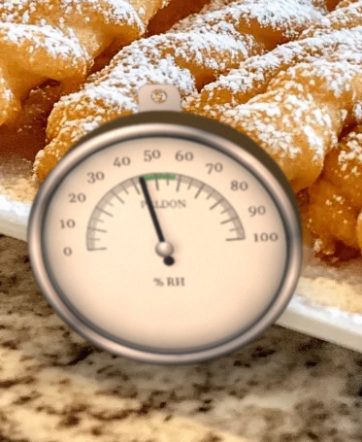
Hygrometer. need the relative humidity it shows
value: 45 %
